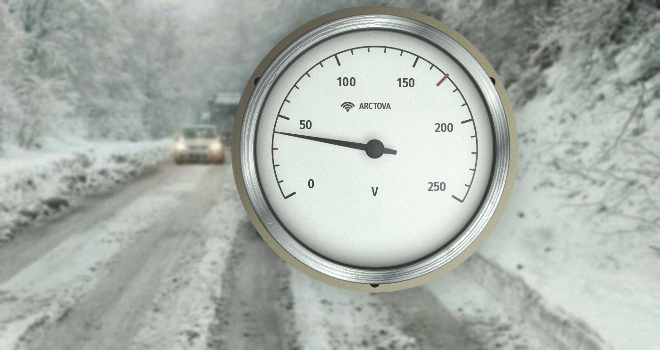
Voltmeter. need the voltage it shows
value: 40 V
